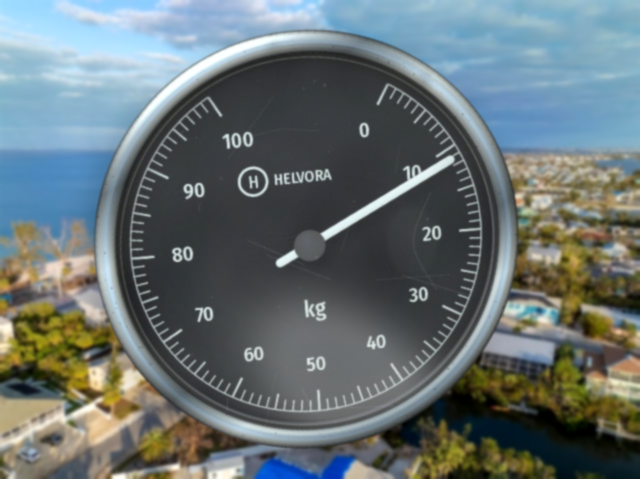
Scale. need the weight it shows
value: 11 kg
